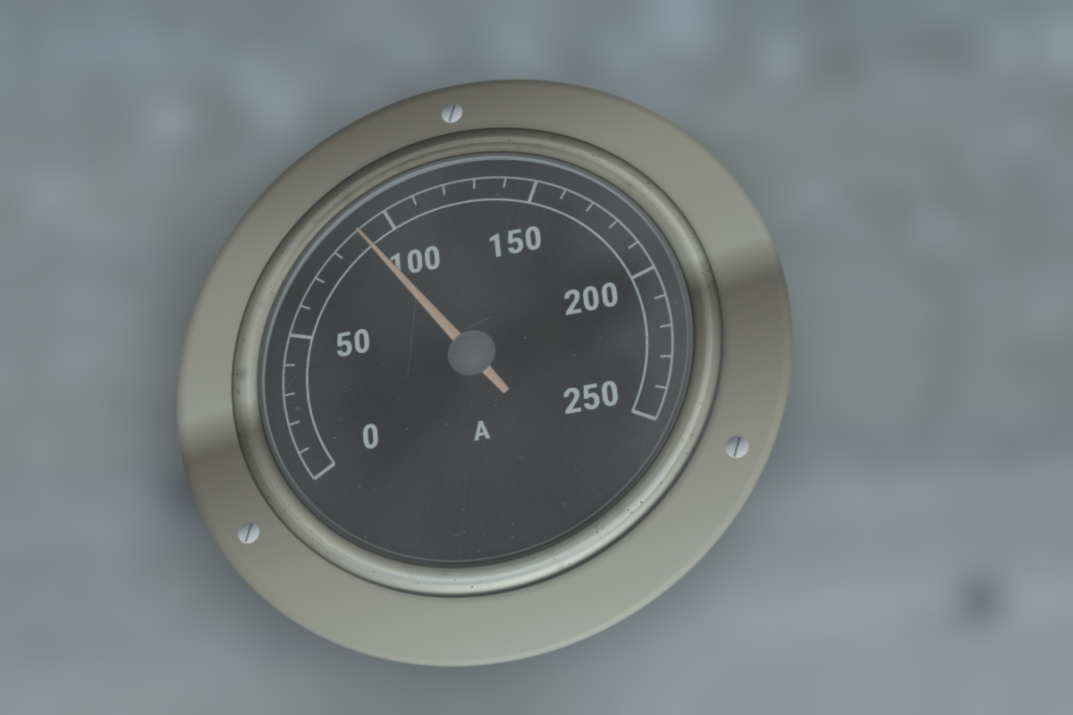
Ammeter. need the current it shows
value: 90 A
